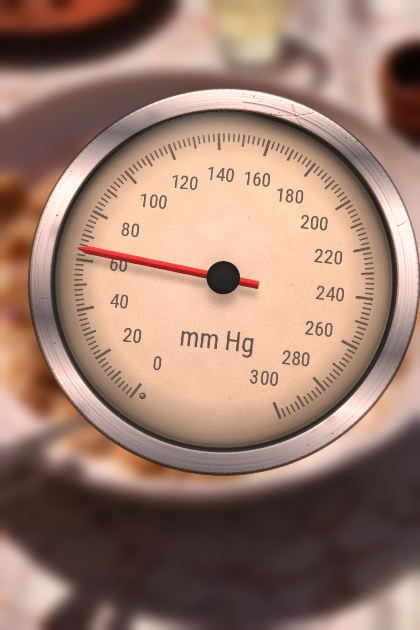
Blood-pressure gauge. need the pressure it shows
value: 64 mmHg
